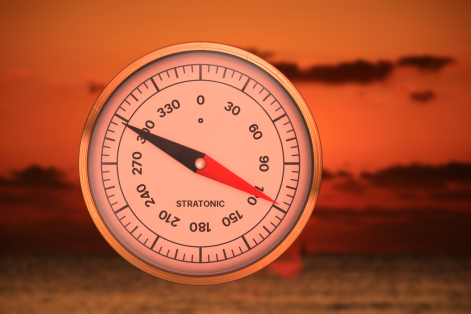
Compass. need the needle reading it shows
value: 117.5 °
